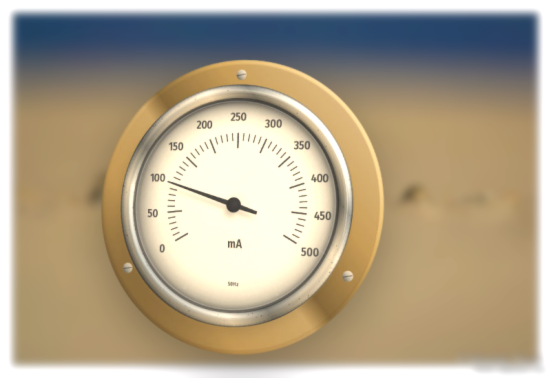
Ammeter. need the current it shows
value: 100 mA
